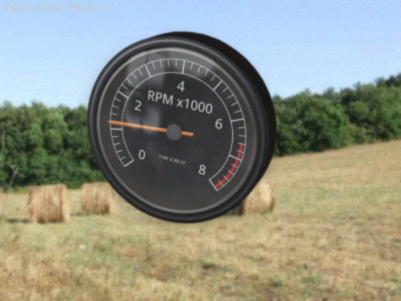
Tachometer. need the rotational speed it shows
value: 1200 rpm
